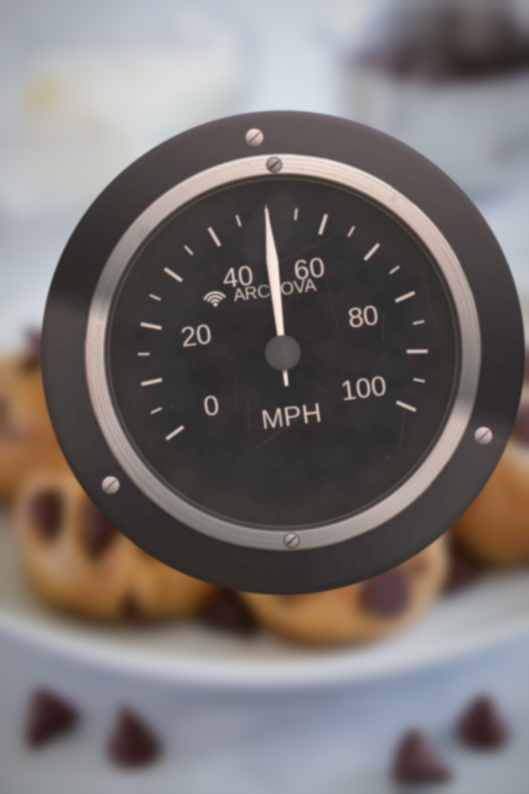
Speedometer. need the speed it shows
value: 50 mph
